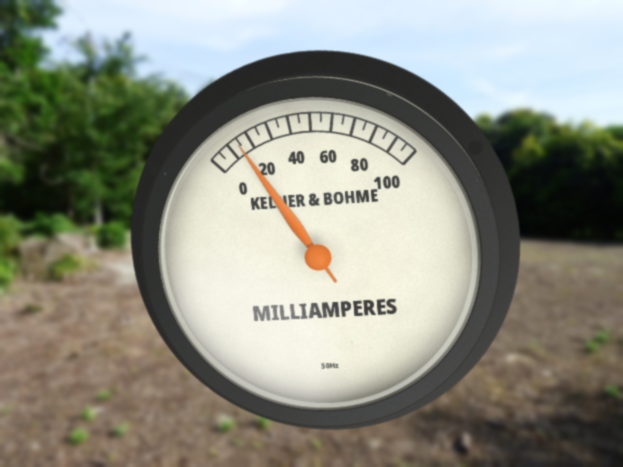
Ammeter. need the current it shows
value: 15 mA
